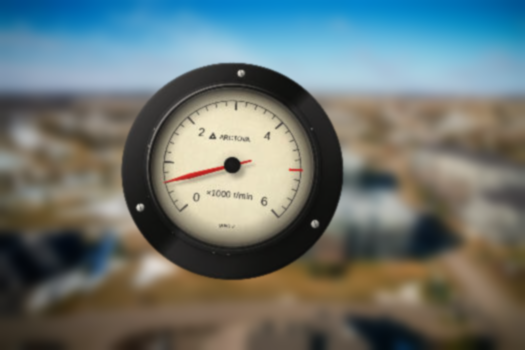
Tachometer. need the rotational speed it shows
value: 600 rpm
